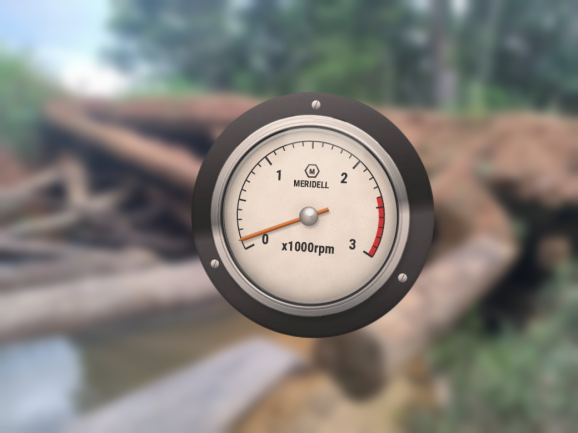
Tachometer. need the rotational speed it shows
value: 100 rpm
